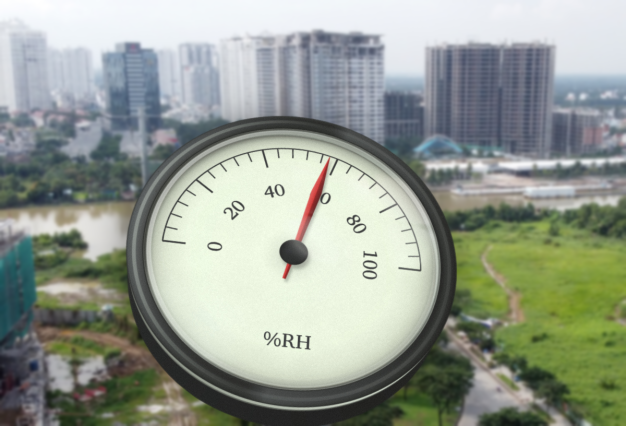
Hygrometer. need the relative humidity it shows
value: 58 %
